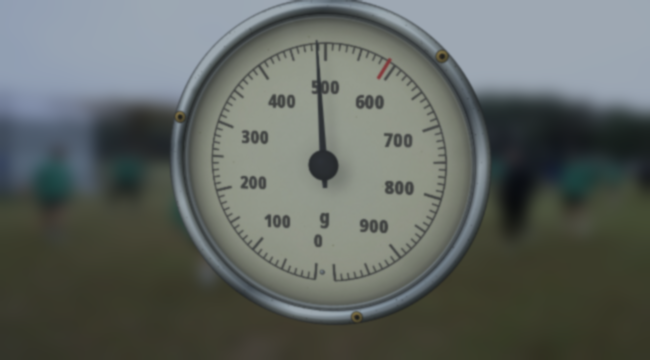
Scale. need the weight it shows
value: 490 g
